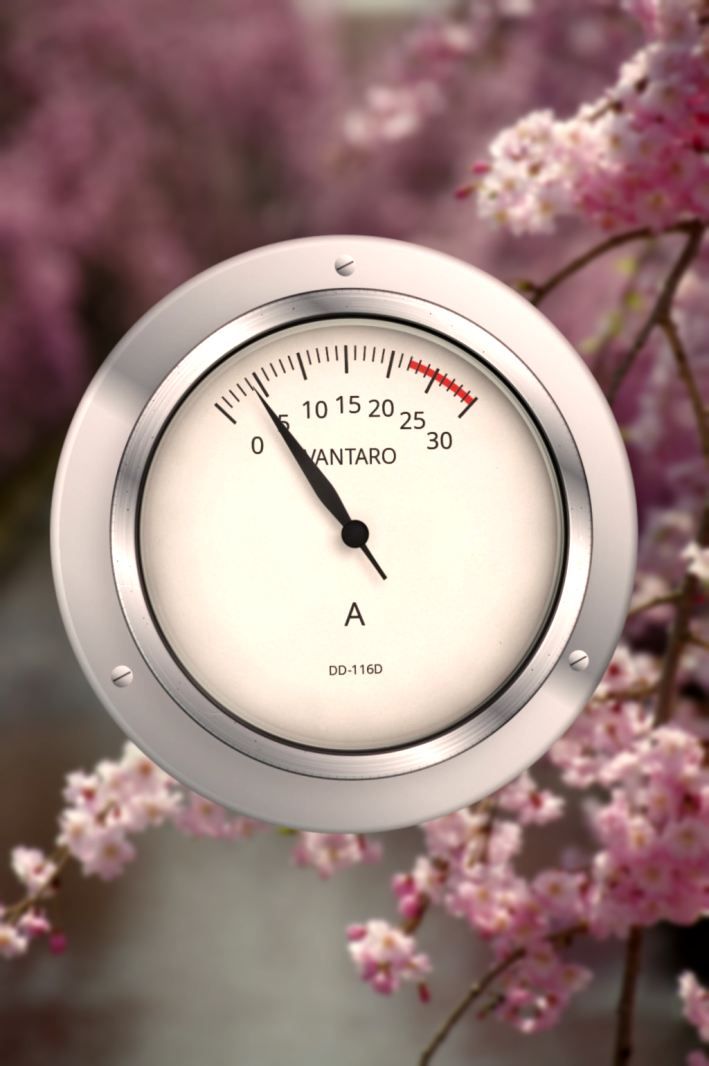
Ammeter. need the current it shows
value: 4 A
